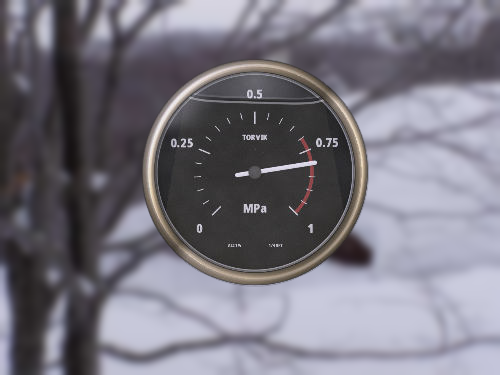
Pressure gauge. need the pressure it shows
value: 0.8 MPa
